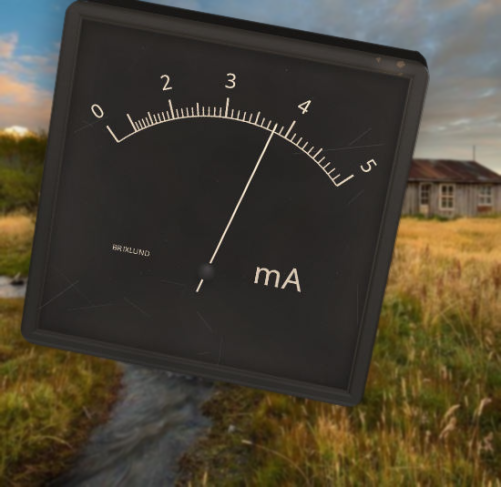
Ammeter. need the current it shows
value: 3.8 mA
